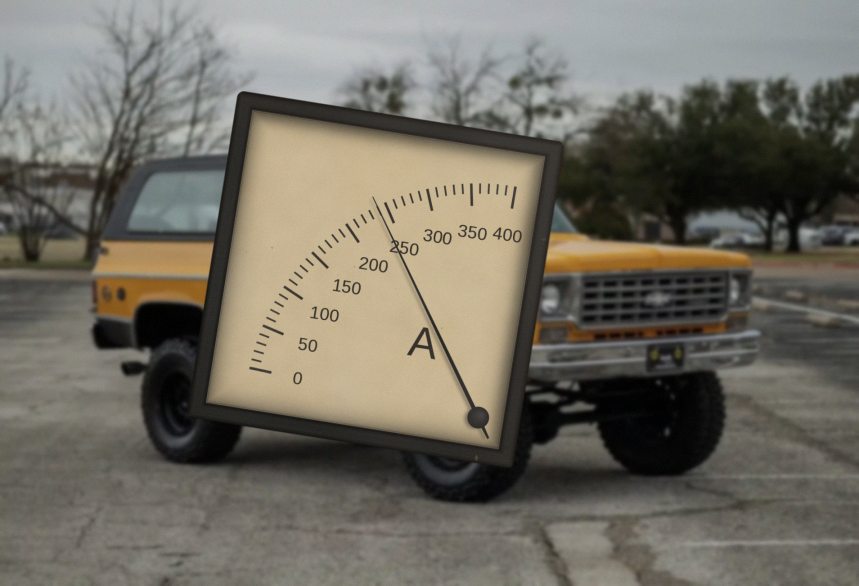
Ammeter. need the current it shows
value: 240 A
